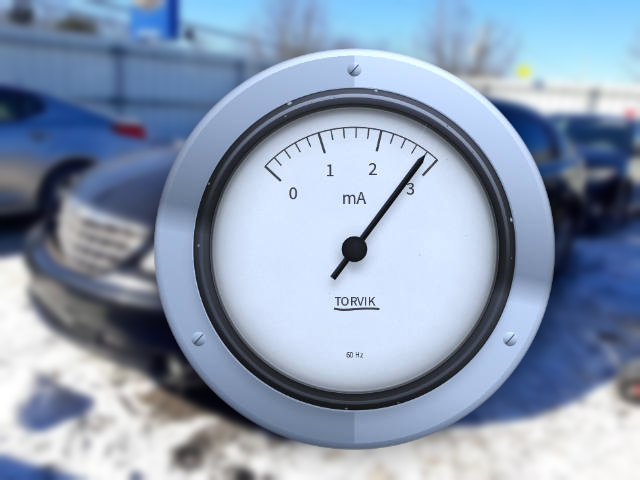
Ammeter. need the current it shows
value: 2.8 mA
